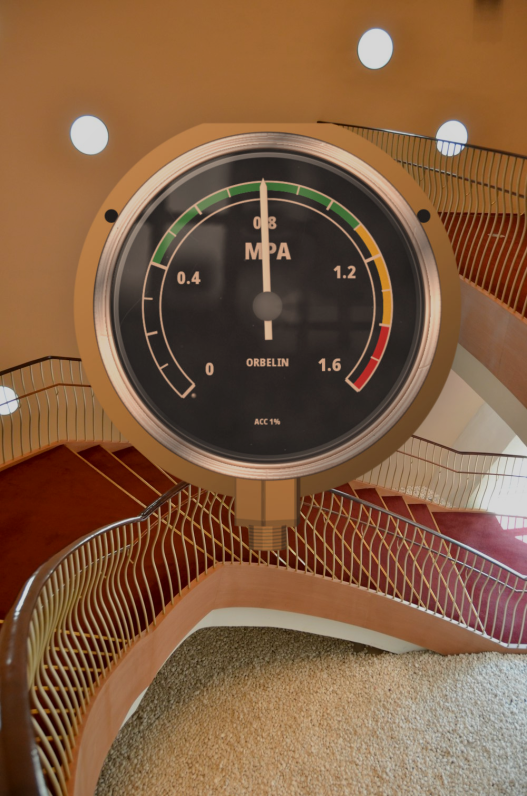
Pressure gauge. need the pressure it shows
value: 0.8 MPa
